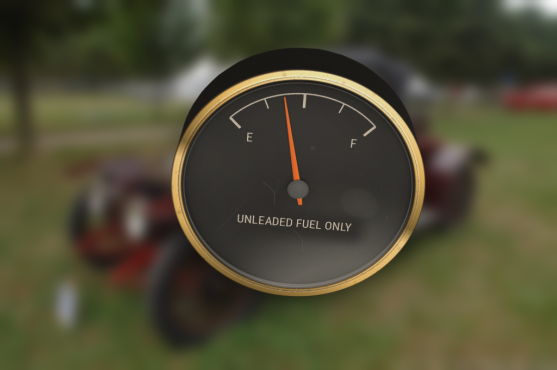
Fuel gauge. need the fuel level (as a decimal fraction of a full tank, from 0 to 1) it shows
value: 0.375
